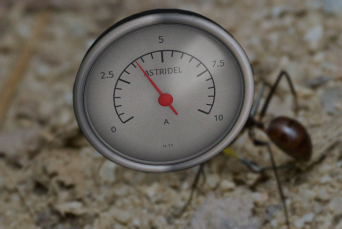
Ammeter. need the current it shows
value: 3.75 A
